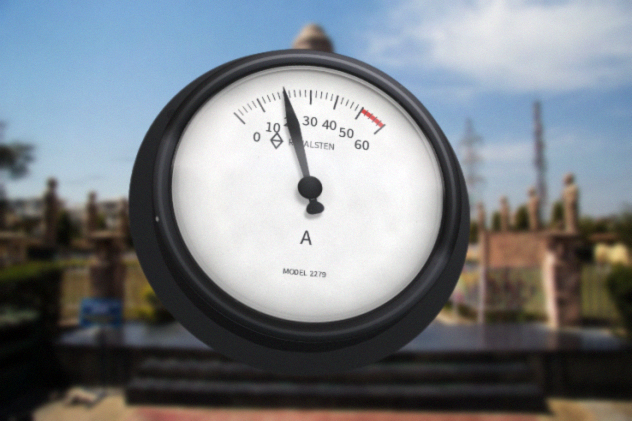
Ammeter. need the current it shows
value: 20 A
